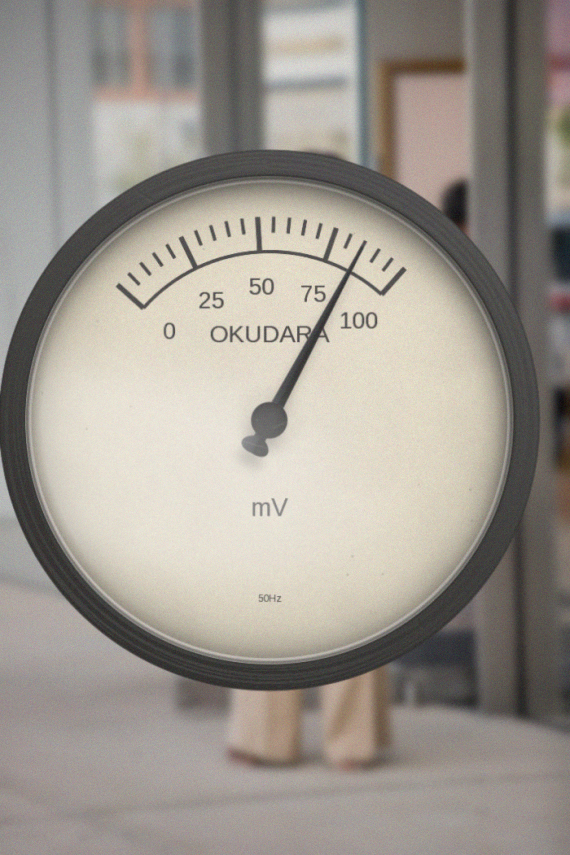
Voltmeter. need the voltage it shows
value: 85 mV
